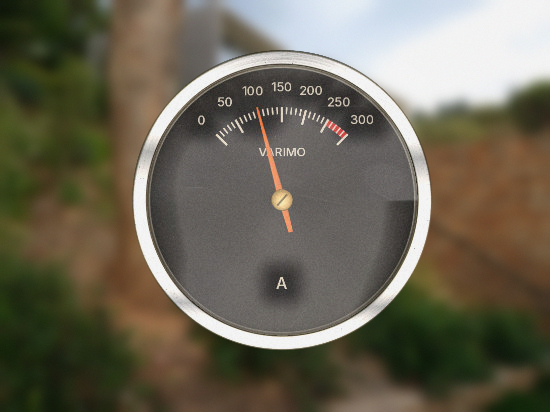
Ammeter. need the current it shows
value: 100 A
